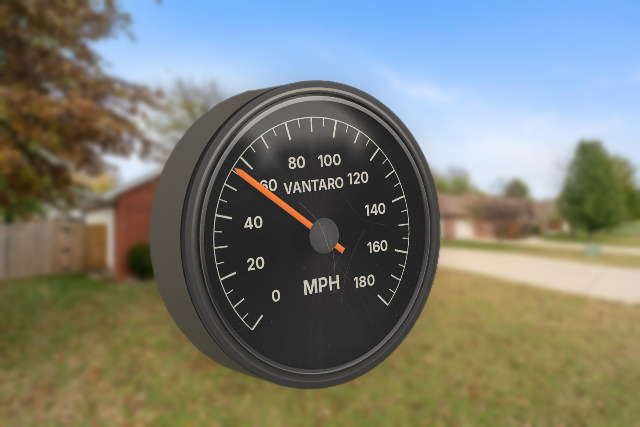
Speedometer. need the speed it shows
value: 55 mph
